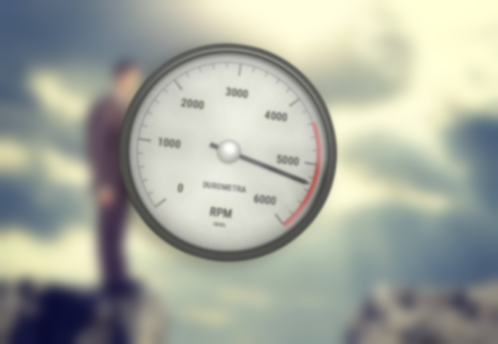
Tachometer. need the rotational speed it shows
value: 5300 rpm
